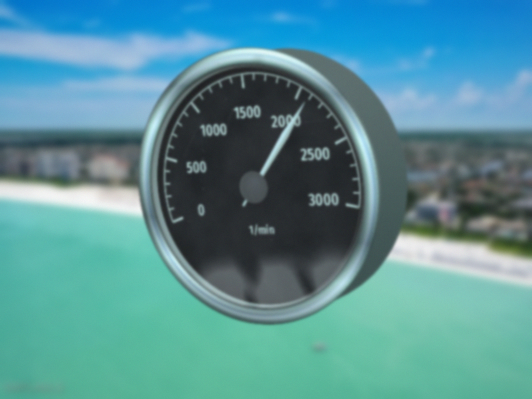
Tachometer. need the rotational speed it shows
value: 2100 rpm
